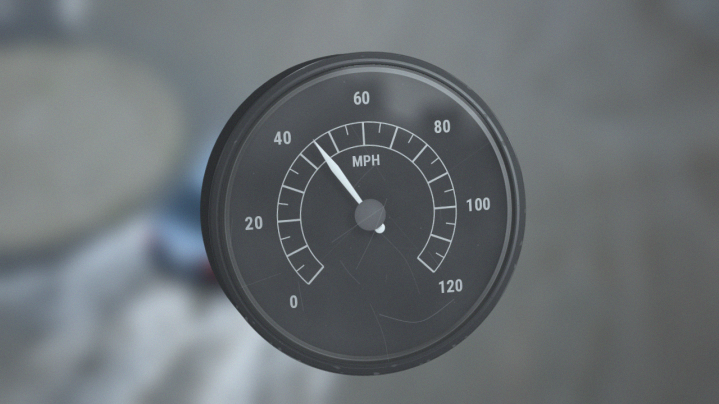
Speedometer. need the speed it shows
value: 45 mph
